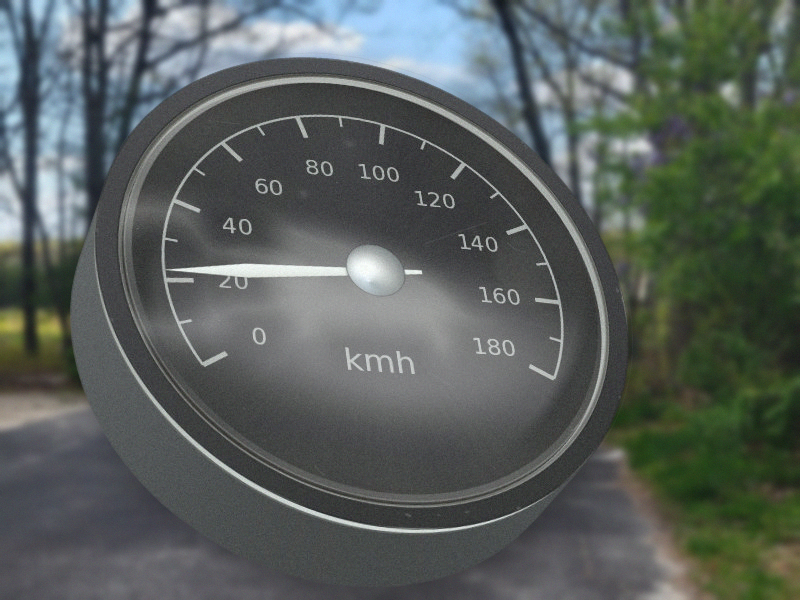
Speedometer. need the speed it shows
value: 20 km/h
